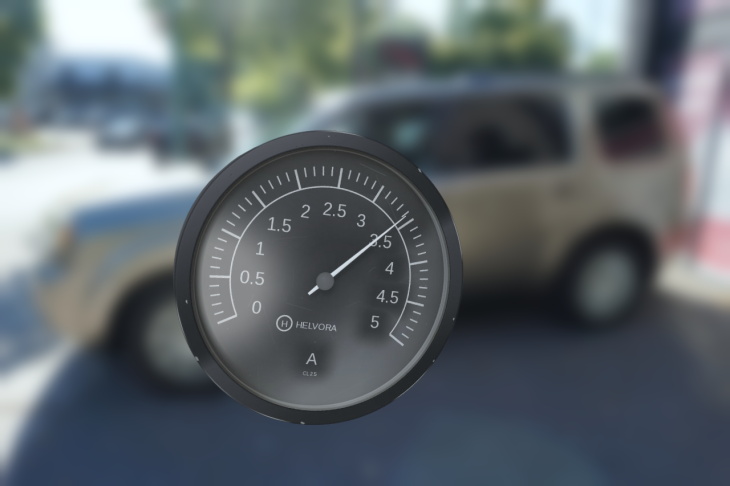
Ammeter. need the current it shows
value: 3.4 A
